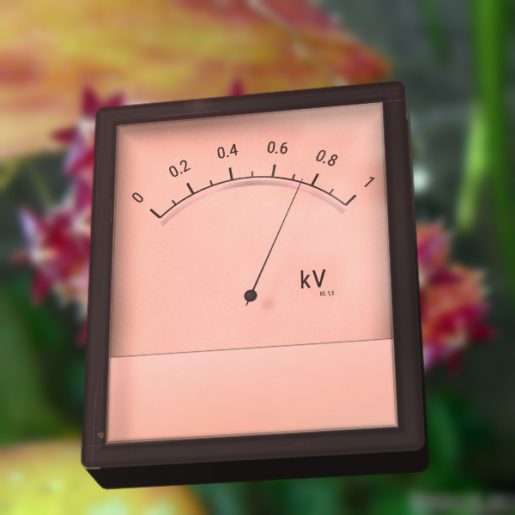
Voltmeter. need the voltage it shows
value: 0.75 kV
